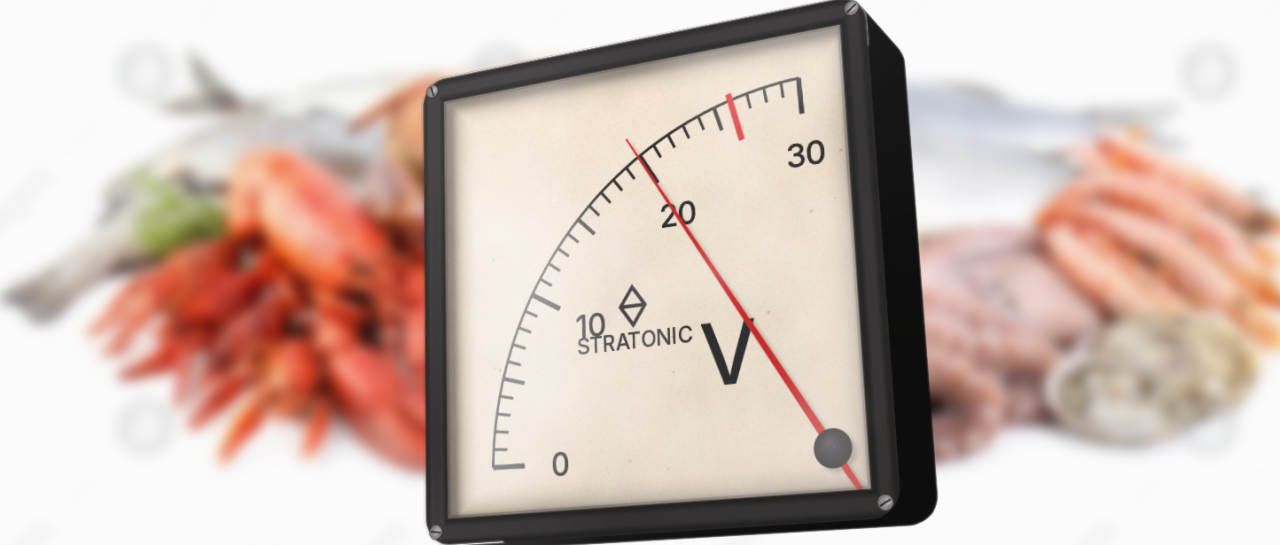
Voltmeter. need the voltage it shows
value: 20 V
